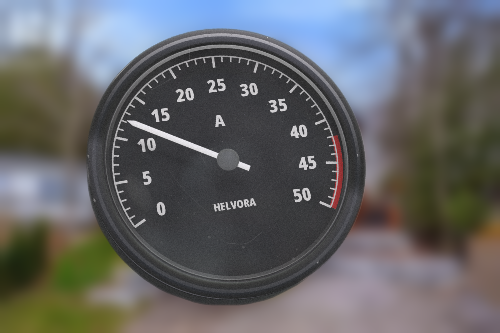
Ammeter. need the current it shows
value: 12 A
